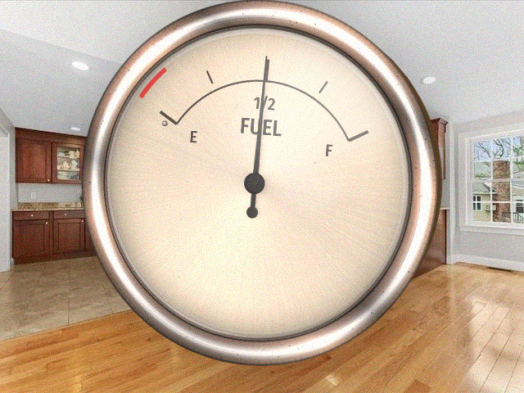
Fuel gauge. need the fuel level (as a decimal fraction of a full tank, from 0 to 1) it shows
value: 0.5
